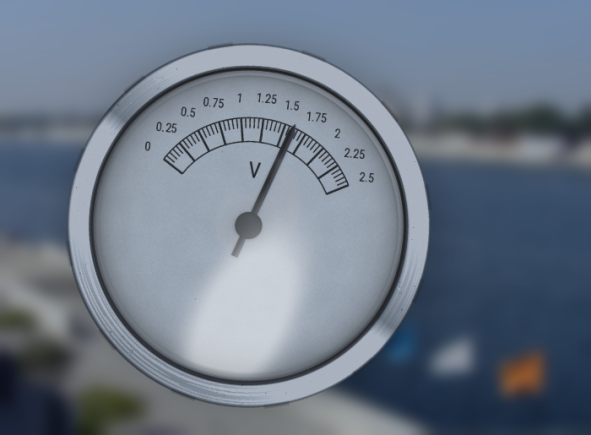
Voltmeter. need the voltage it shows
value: 1.6 V
